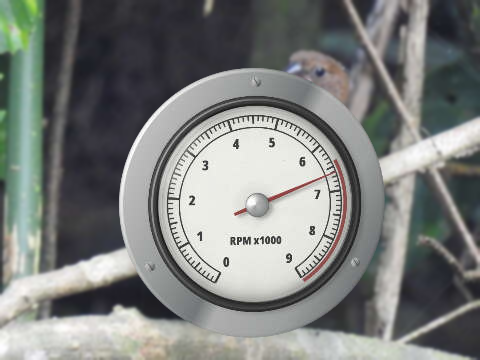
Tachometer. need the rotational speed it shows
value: 6600 rpm
